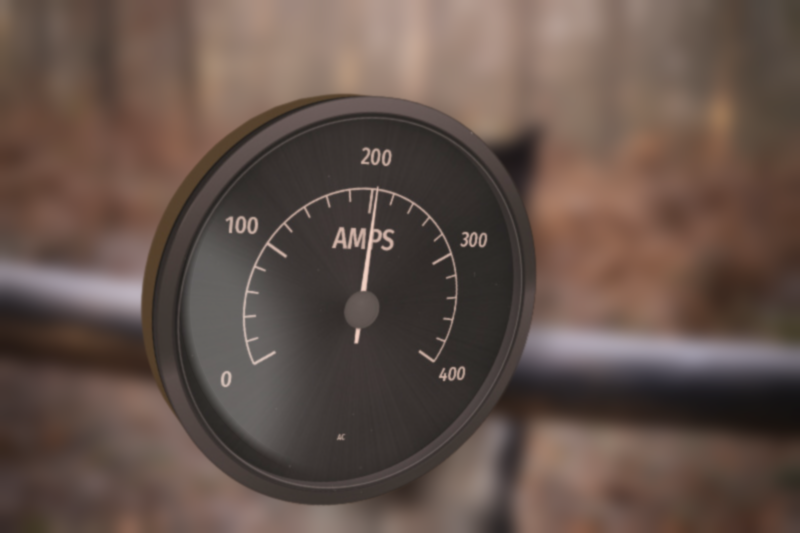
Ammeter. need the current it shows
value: 200 A
